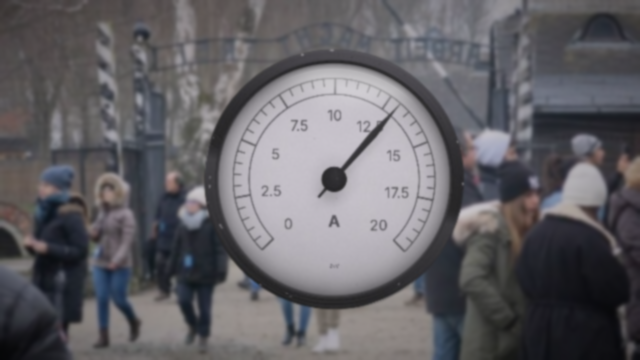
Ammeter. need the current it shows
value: 13 A
